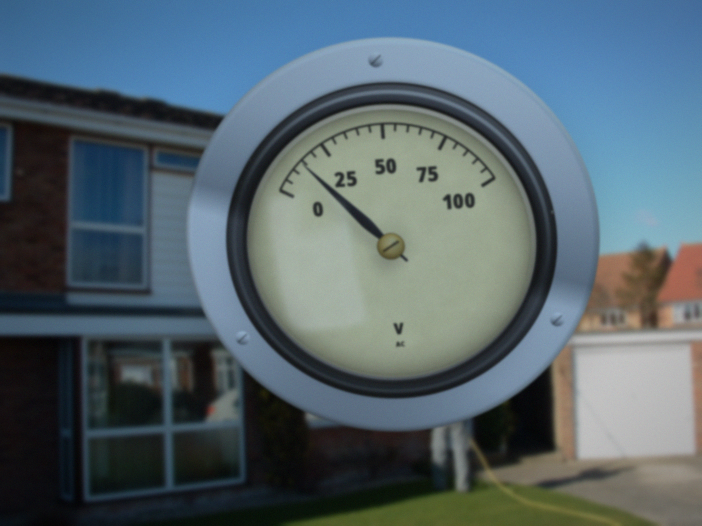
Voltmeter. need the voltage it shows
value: 15 V
